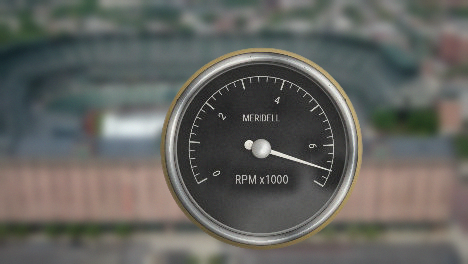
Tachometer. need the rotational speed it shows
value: 6600 rpm
